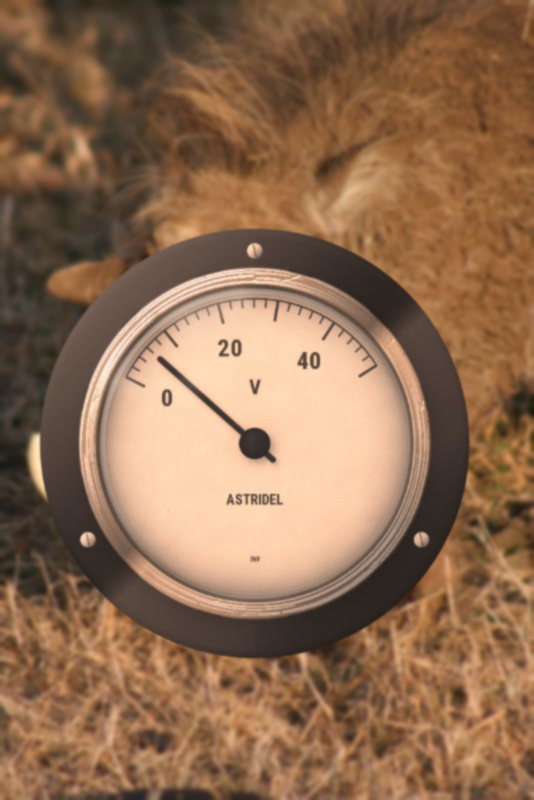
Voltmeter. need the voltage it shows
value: 6 V
